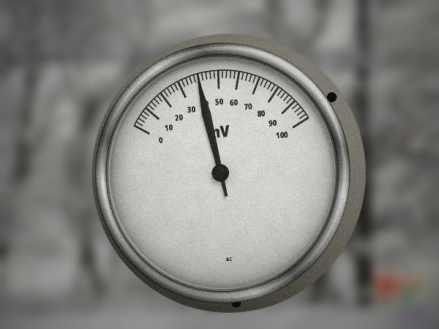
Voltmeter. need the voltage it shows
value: 40 mV
